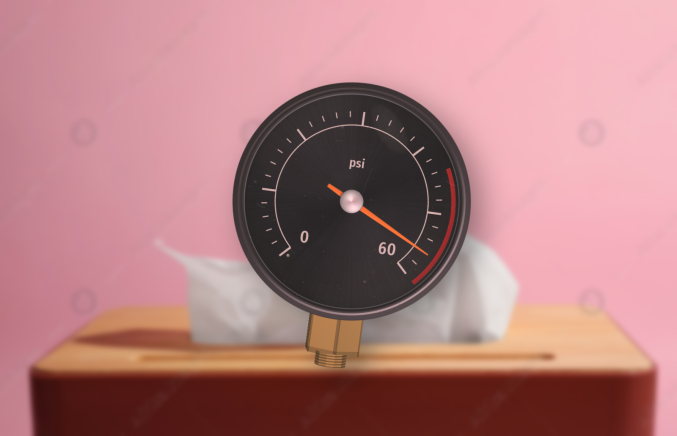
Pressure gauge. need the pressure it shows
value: 56 psi
